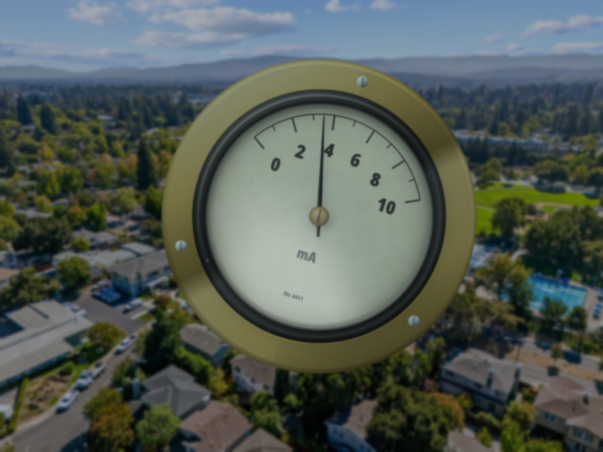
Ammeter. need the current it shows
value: 3.5 mA
